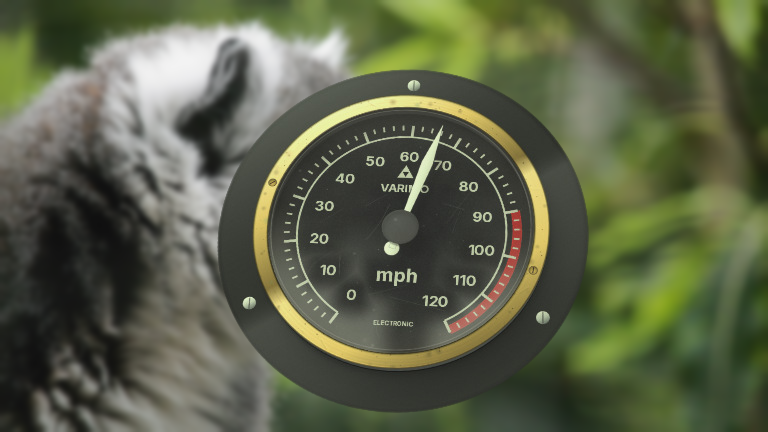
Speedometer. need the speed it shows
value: 66 mph
